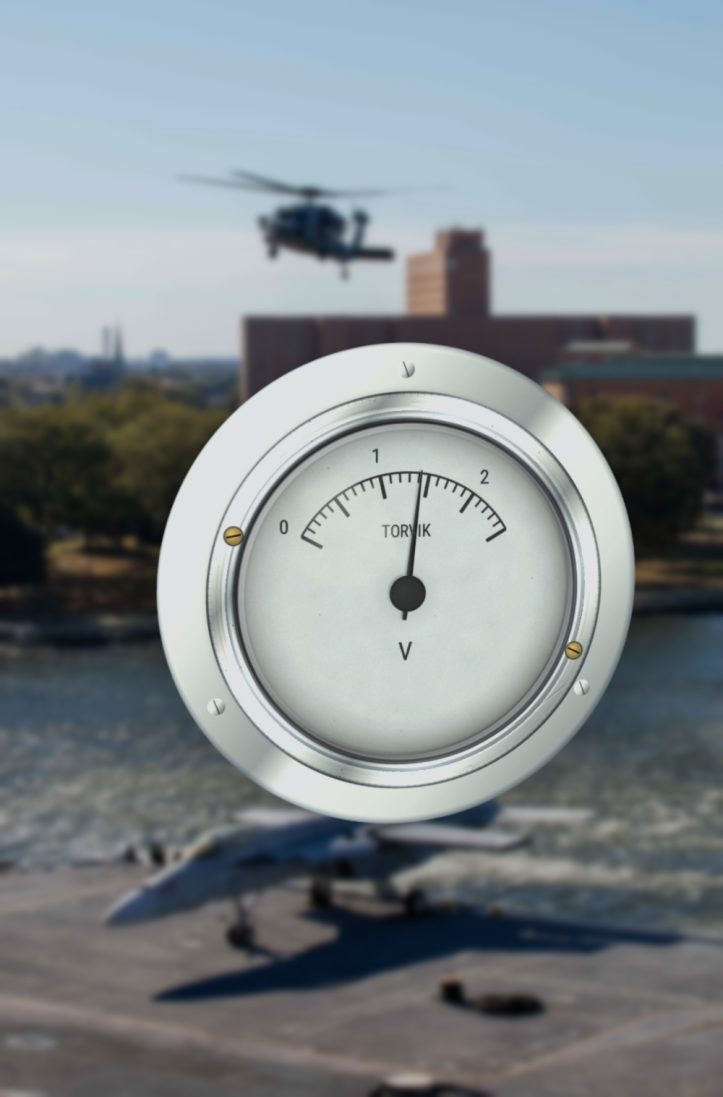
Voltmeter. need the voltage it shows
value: 1.4 V
